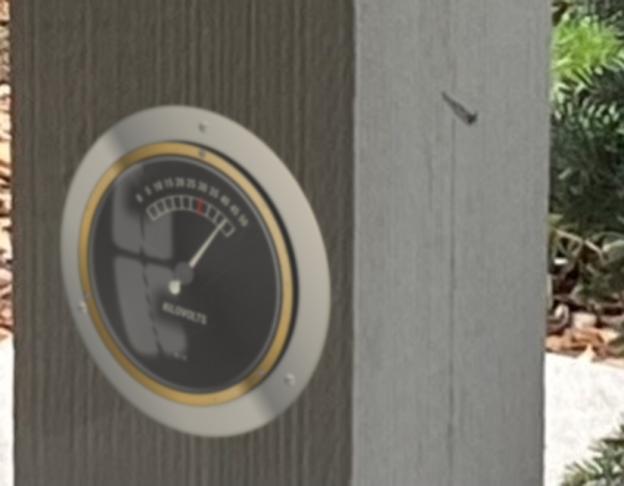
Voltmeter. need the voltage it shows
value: 45 kV
